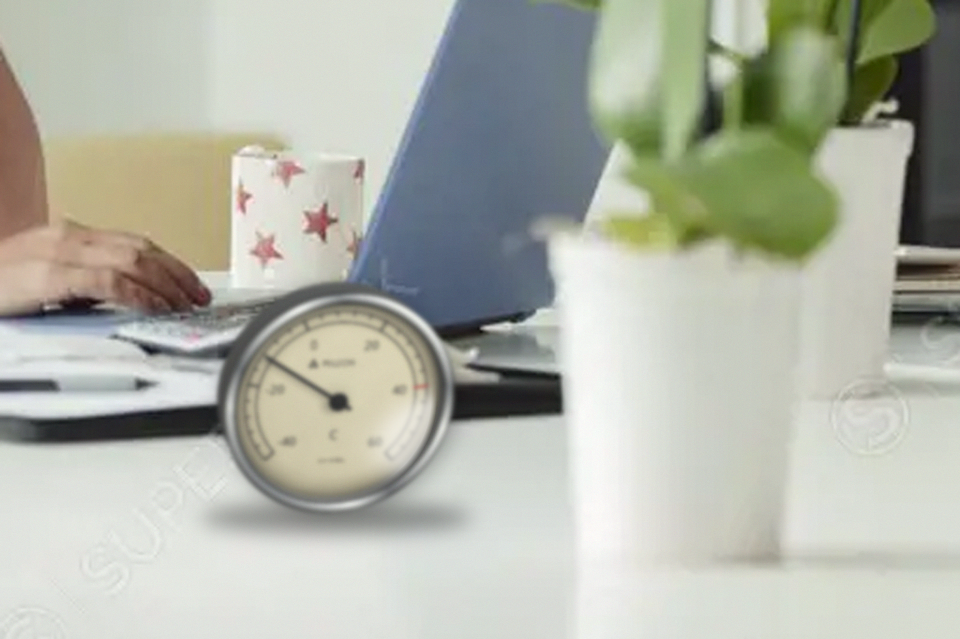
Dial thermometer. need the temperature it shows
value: -12 °C
